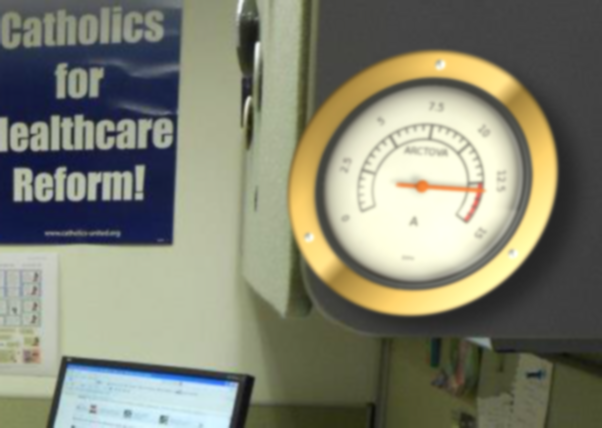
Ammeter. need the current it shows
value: 13 A
